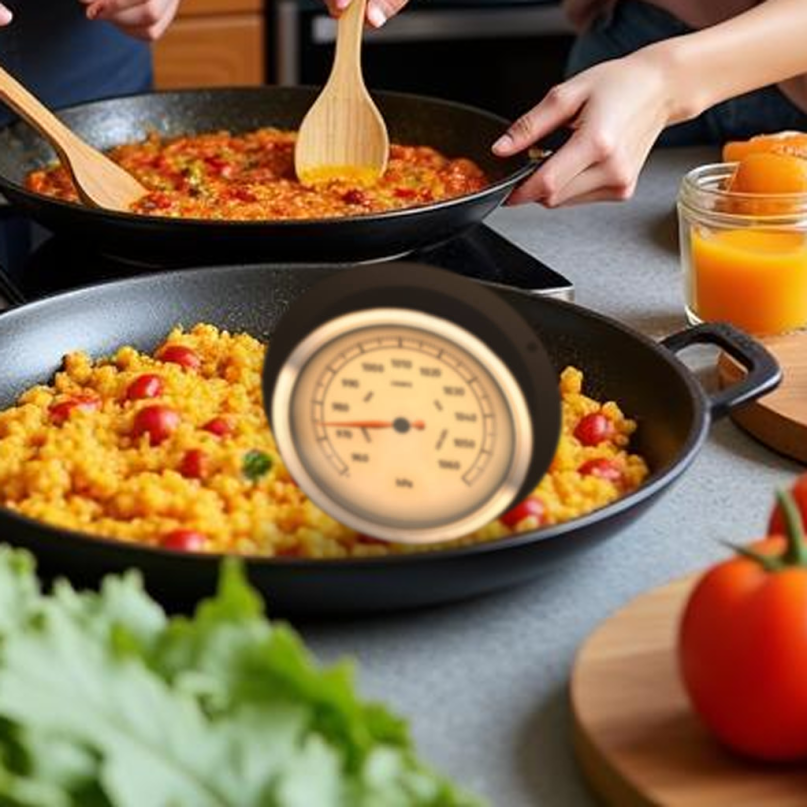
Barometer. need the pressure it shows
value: 975 hPa
